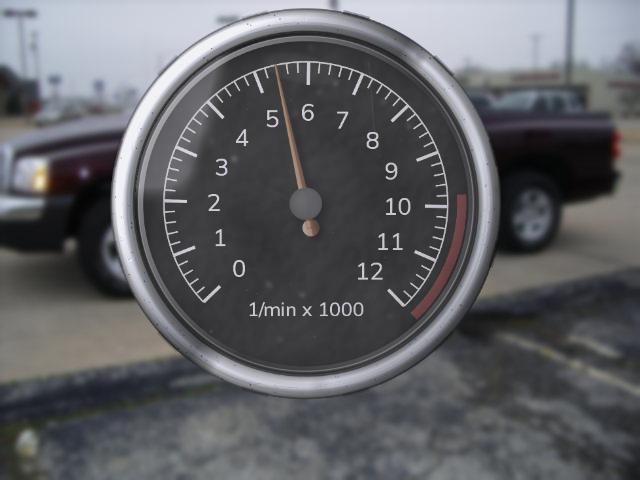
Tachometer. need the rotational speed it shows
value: 5400 rpm
